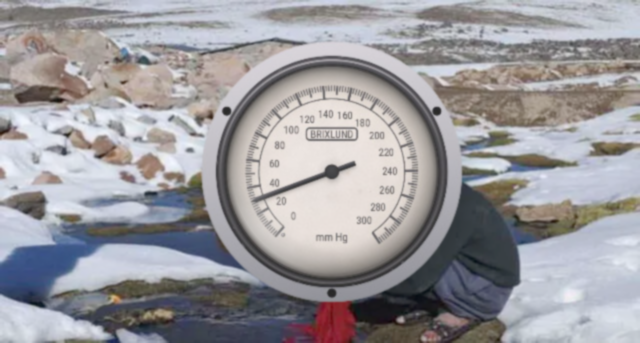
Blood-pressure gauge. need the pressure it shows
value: 30 mmHg
